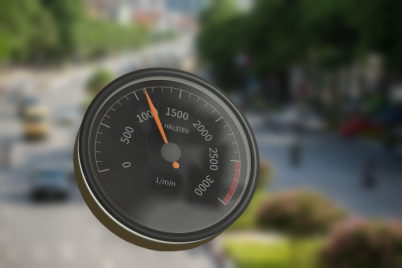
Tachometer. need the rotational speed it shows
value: 1100 rpm
